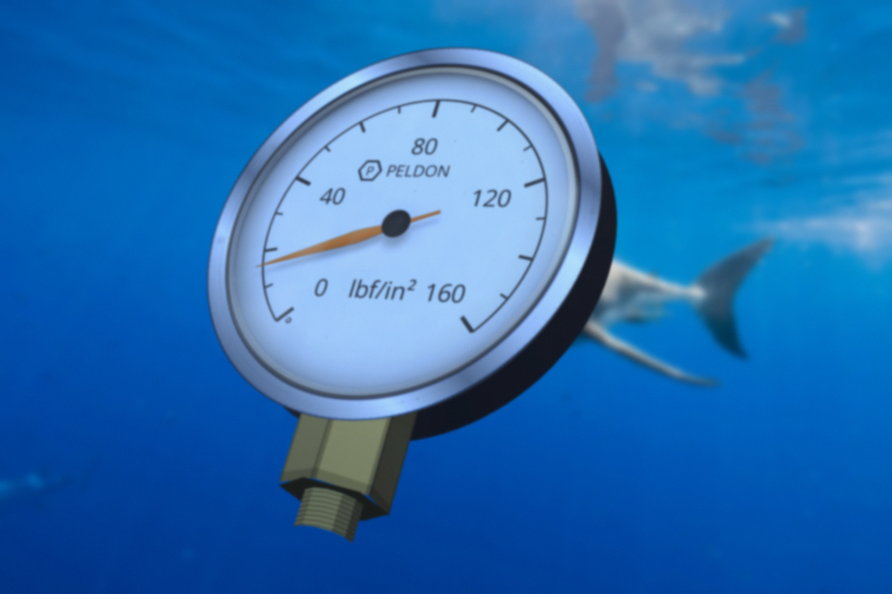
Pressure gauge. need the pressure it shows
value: 15 psi
